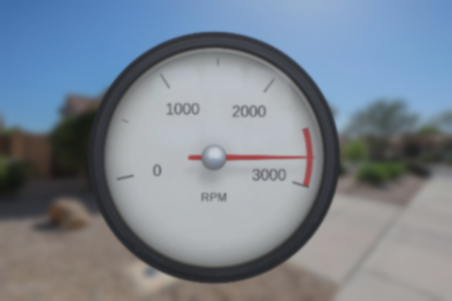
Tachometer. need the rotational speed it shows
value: 2750 rpm
